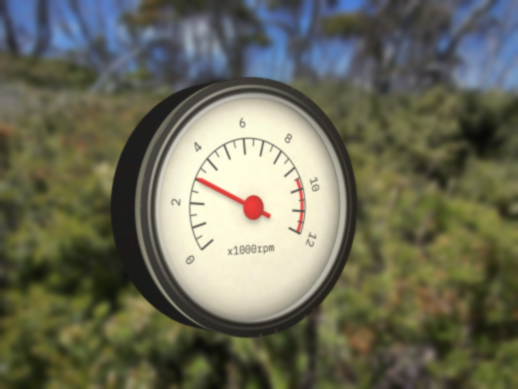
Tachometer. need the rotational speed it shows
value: 3000 rpm
